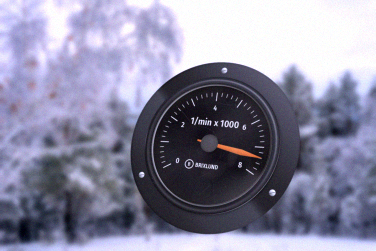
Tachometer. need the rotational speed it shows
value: 7400 rpm
